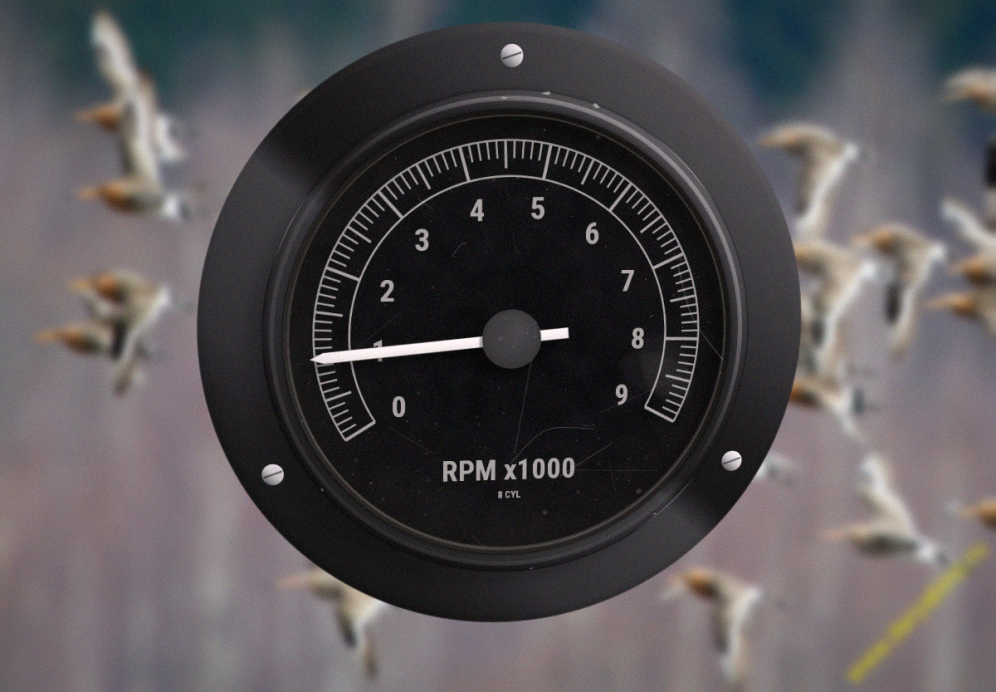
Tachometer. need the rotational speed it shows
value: 1000 rpm
